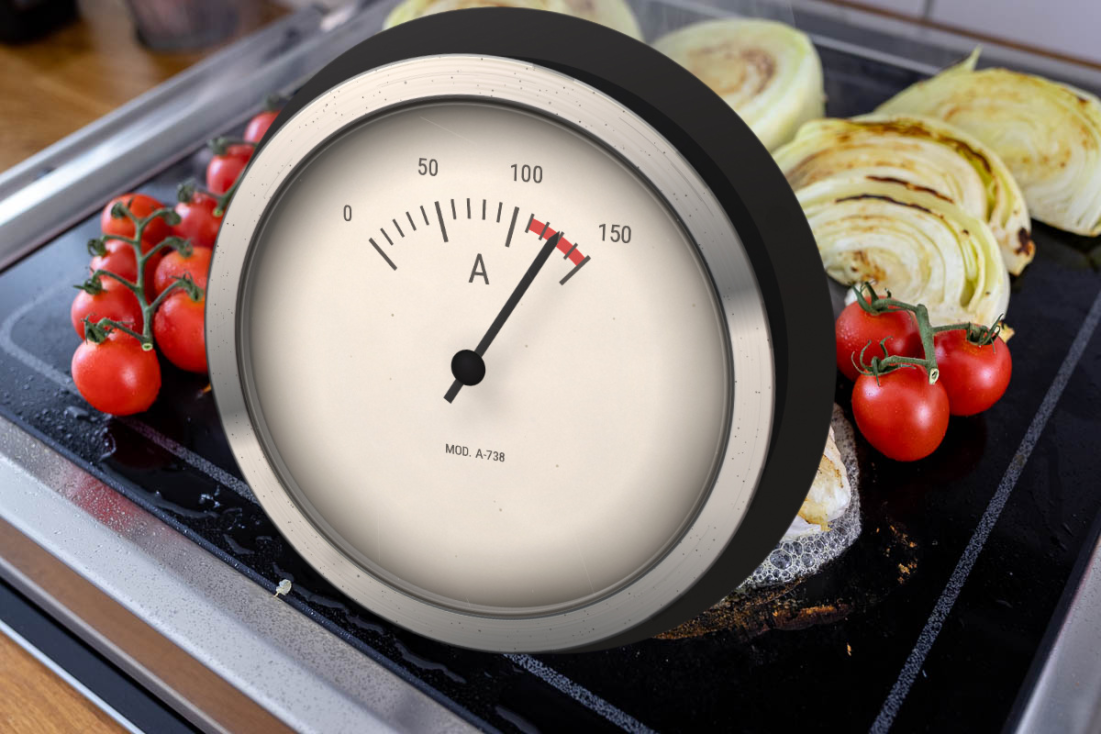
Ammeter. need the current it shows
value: 130 A
